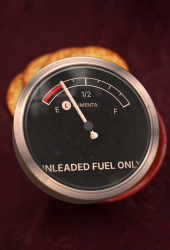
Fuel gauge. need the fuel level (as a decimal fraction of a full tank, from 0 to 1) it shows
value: 0.25
